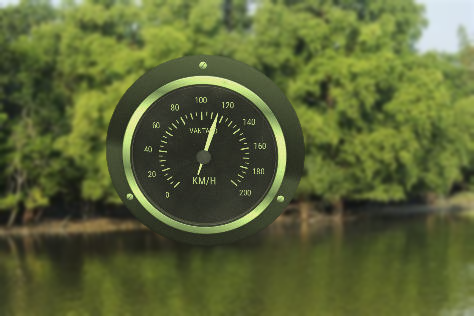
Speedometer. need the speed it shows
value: 115 km/h
